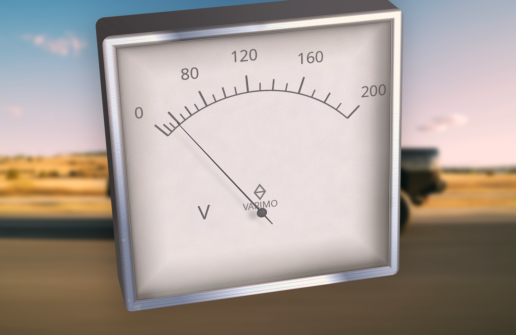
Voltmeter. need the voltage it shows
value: 40 V
